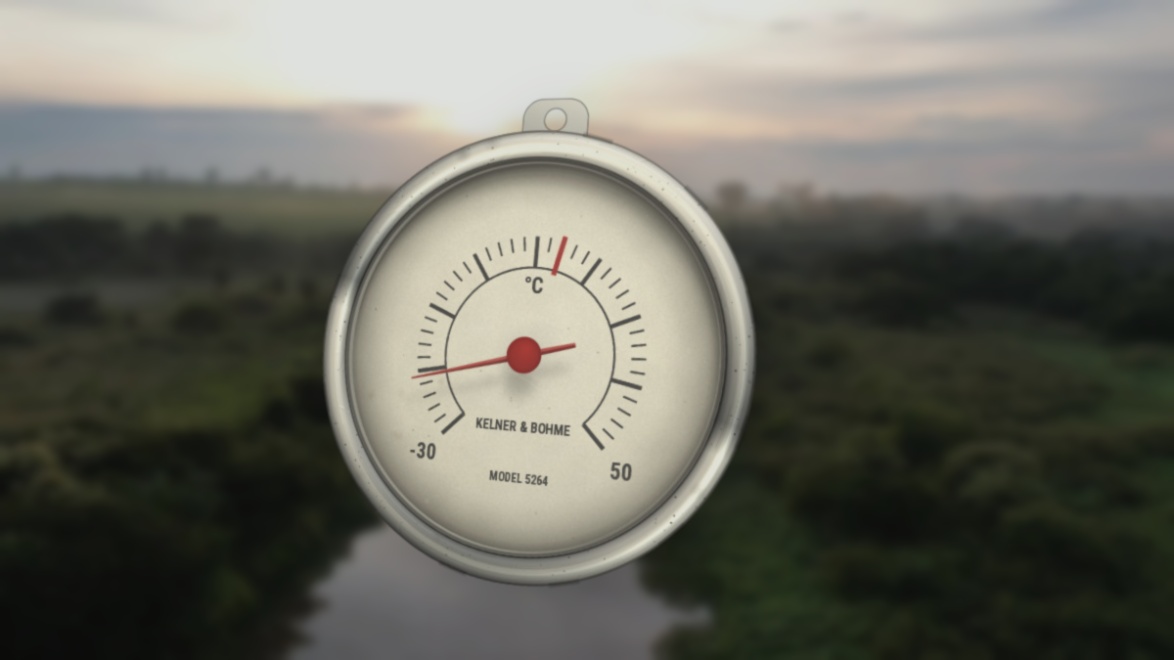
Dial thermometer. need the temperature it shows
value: -21 °C
